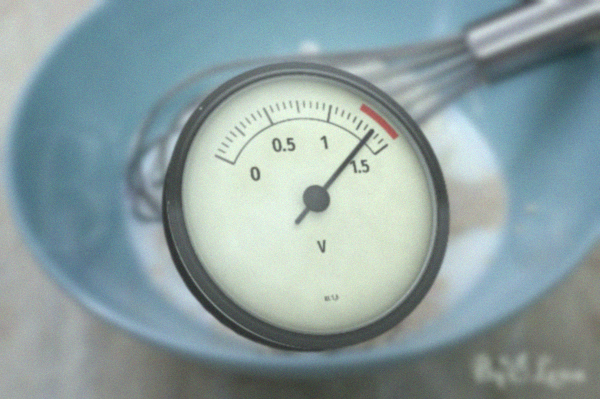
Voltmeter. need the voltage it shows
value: 1.35 V
